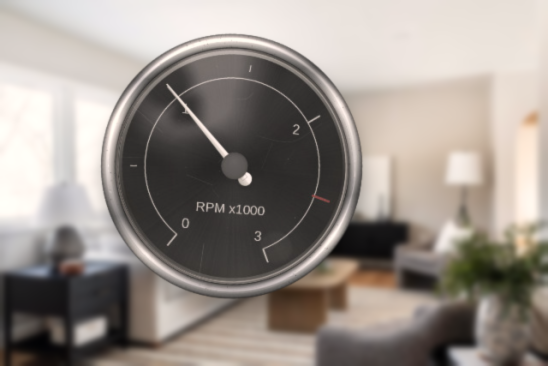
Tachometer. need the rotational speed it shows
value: 1000 rpm
